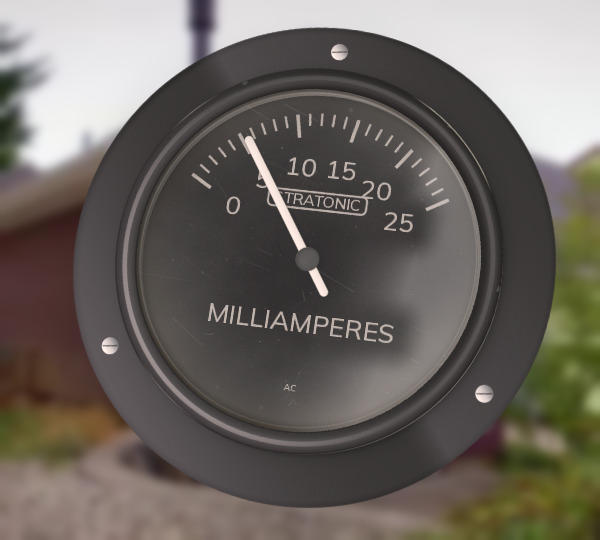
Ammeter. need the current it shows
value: 5.5 mA
